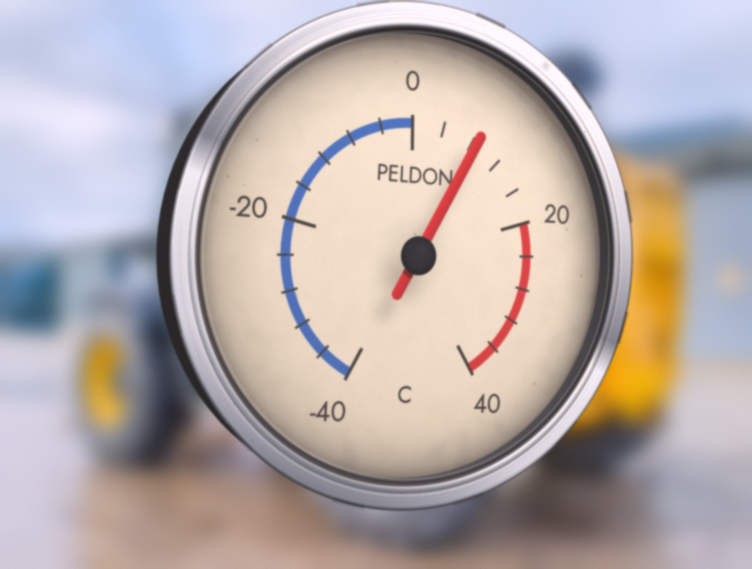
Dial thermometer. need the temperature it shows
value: 8 °C
